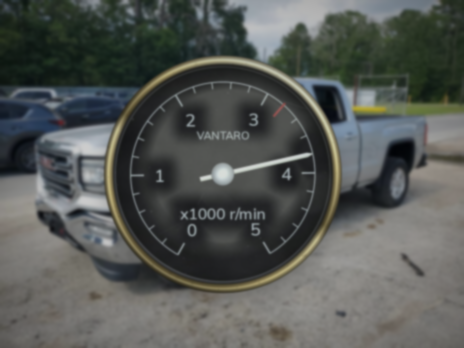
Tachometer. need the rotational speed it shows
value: 3800 rpm
